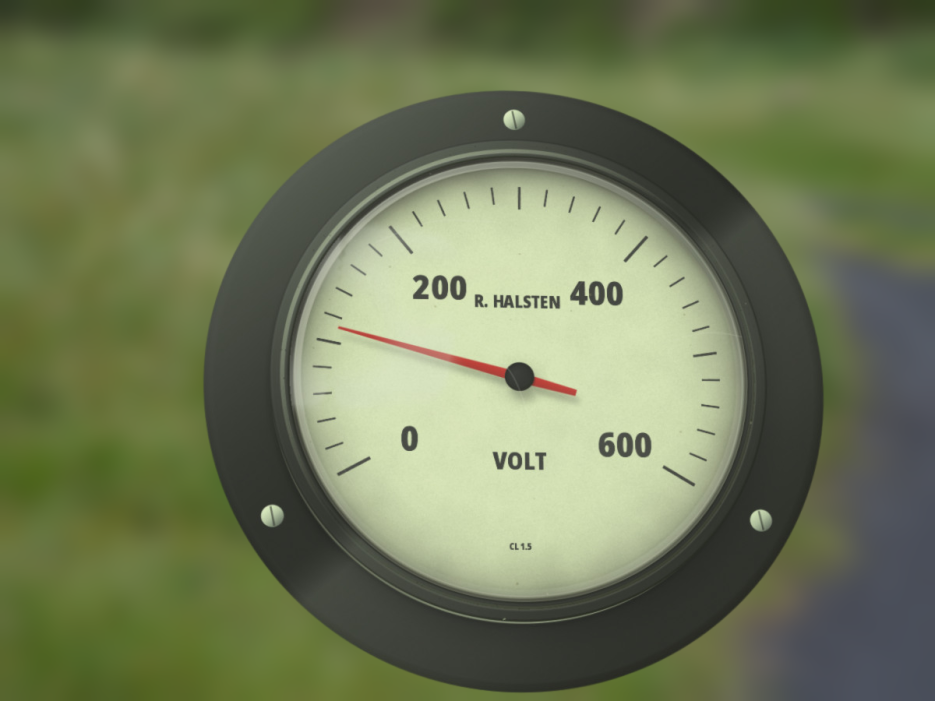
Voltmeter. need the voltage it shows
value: 110 V
